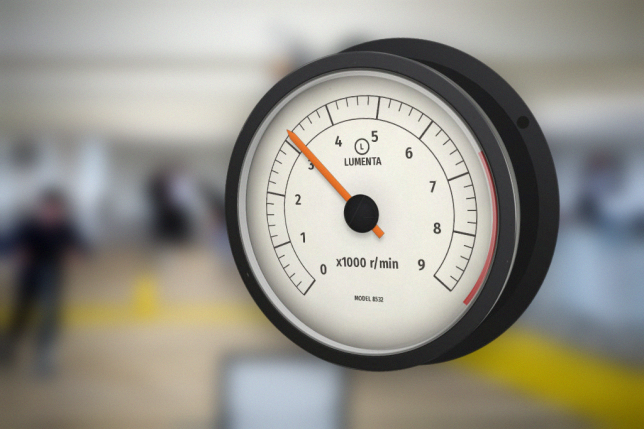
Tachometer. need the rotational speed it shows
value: 3200 rpm
